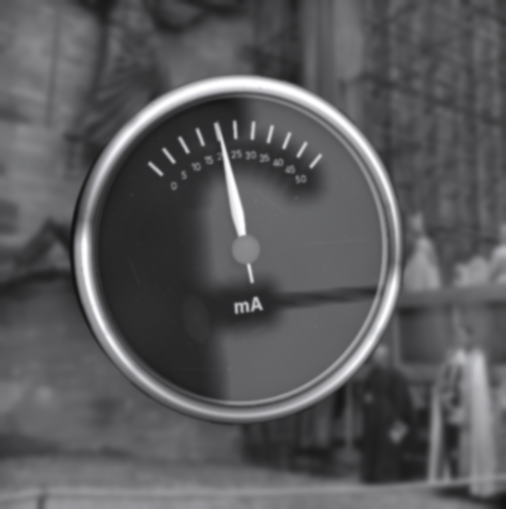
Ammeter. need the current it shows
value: 20 mA
